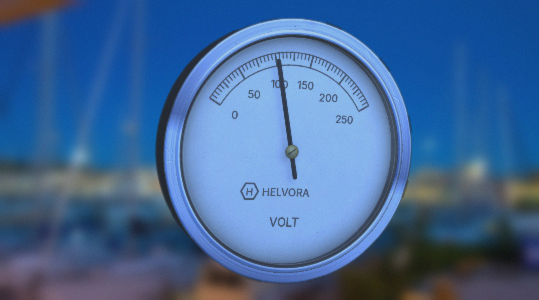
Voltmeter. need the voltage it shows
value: 100 V
